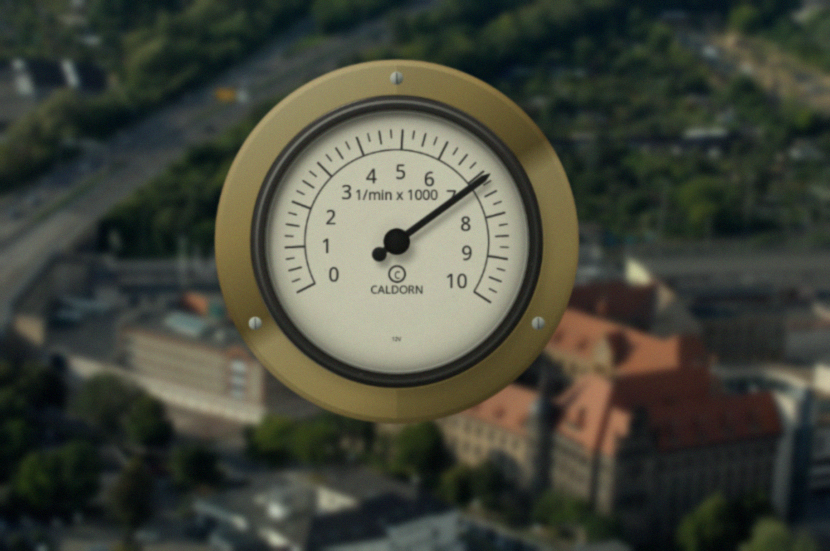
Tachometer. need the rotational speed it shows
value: 7125 rpm
